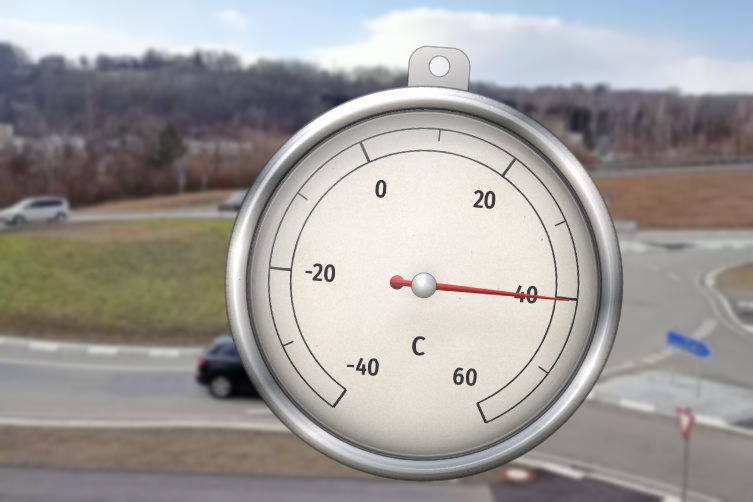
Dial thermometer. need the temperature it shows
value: 40 °C
